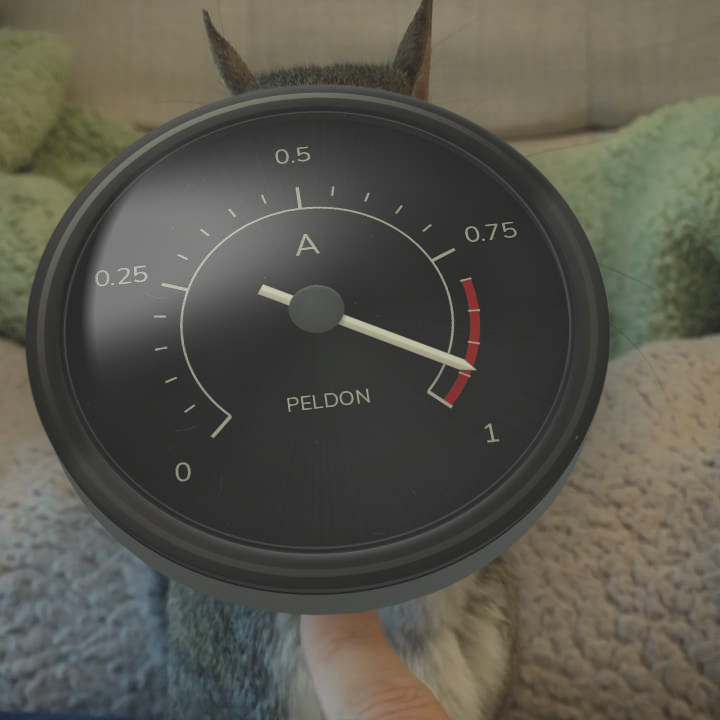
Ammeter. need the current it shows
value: 0.95 A
